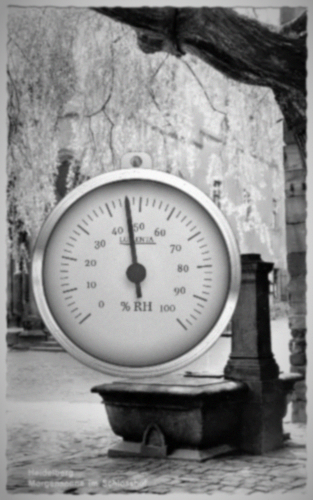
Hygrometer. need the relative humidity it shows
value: 46 %
